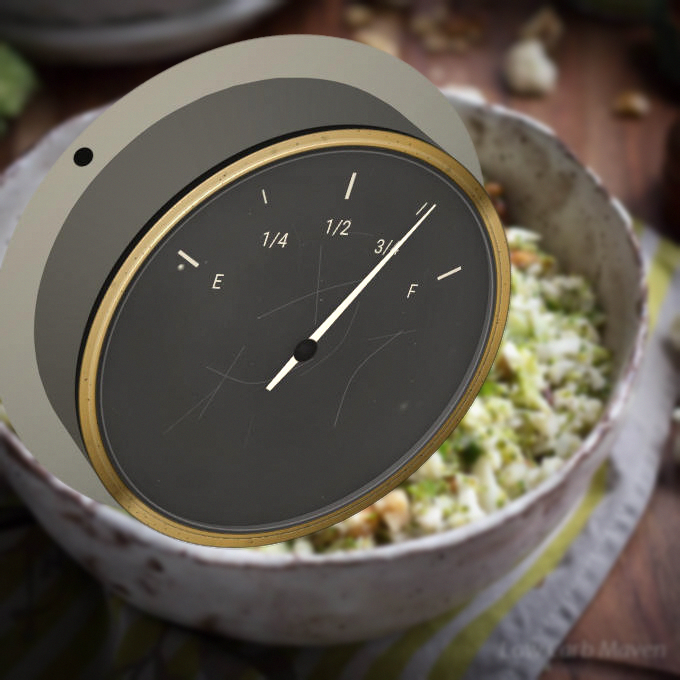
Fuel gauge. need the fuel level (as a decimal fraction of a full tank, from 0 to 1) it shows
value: 0.75
